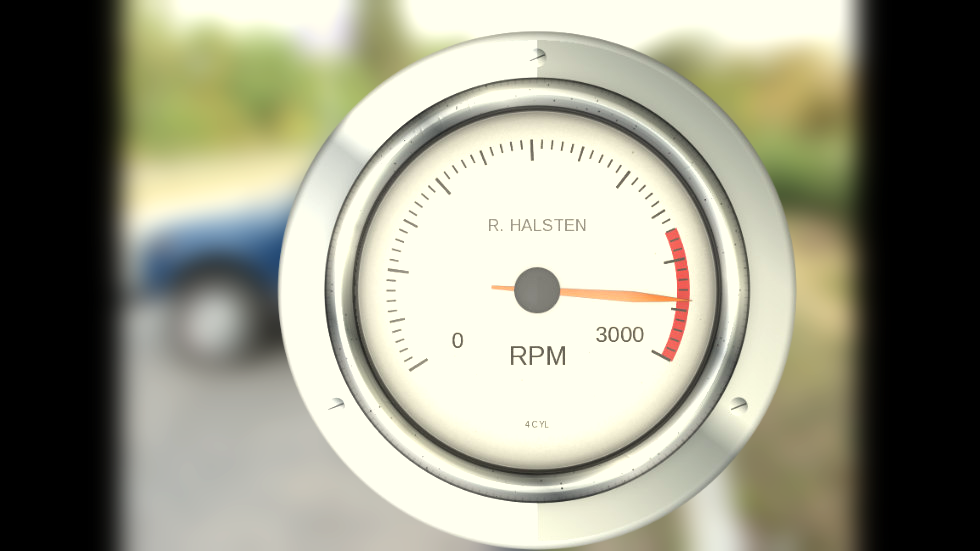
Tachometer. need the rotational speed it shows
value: 2700 rpm
